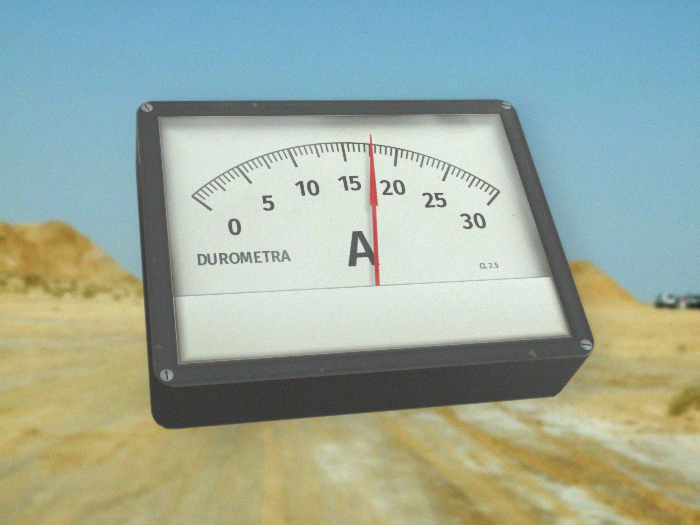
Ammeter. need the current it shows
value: 17.5 A
